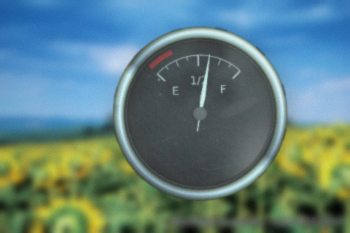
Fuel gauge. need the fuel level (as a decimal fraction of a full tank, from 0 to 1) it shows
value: 0.625
